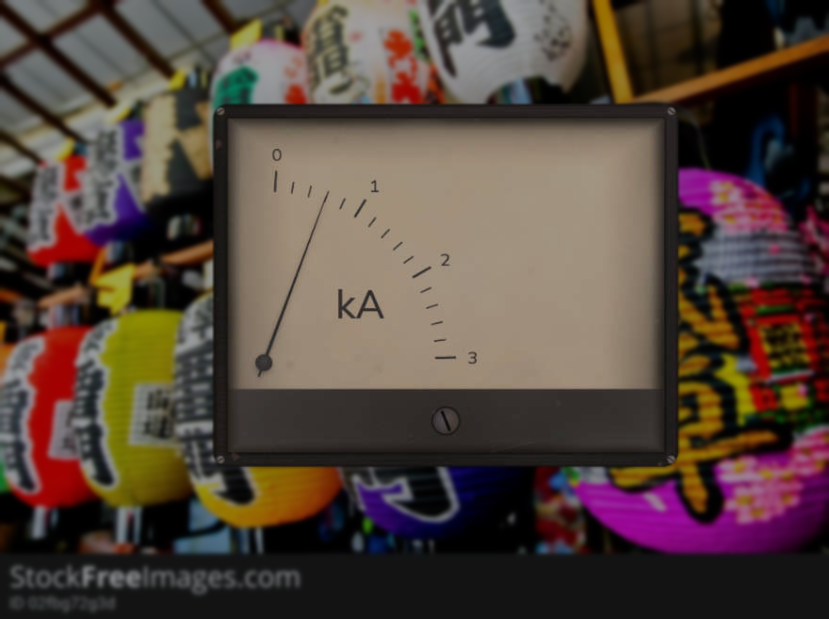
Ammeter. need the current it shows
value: 0.6 kA
